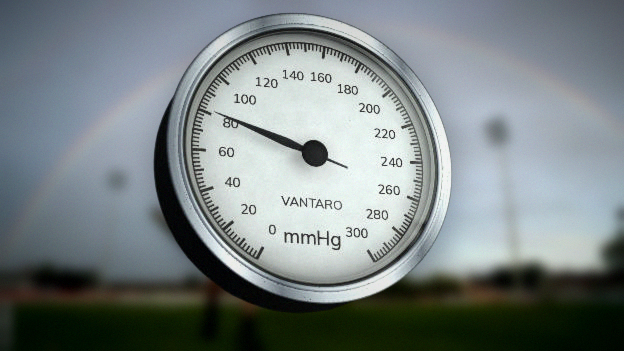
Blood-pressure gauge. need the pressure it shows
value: 80 mmHg
